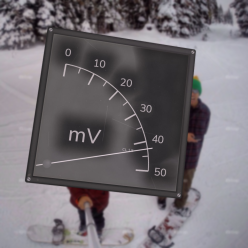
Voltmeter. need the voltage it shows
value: 42.5 mV
